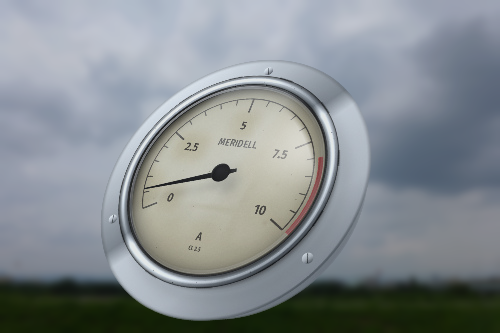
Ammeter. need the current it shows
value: 0.5 A
